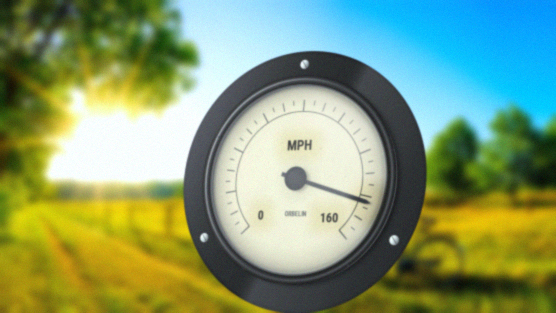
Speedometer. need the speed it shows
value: 142.5 mph
